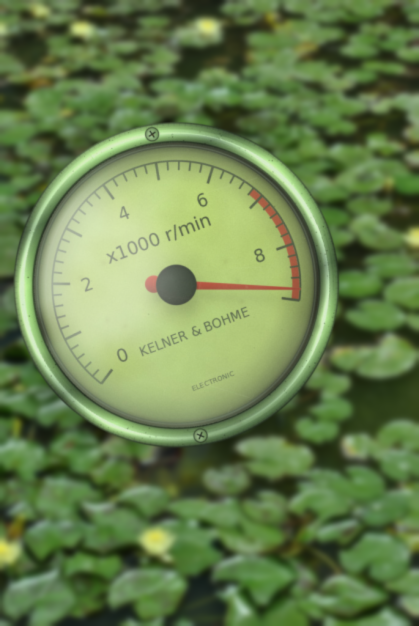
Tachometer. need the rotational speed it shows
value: 8800 rpm
